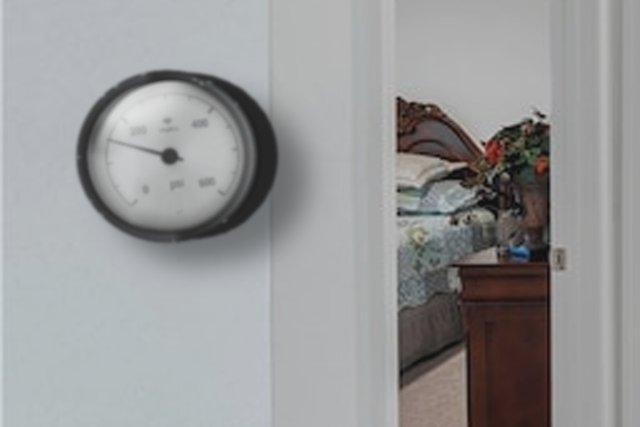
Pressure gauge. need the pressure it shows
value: 150 psi
